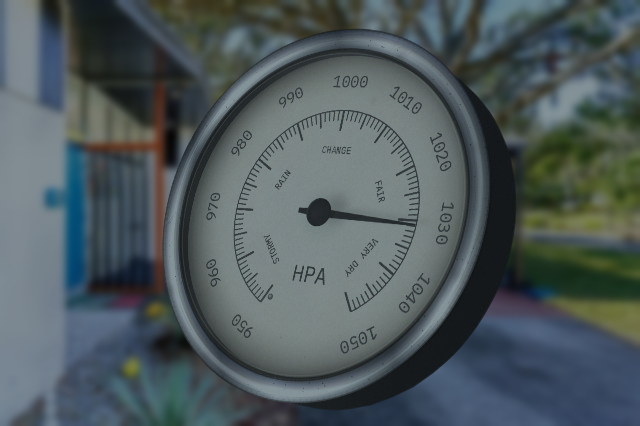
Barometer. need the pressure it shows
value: 1031 hPa
